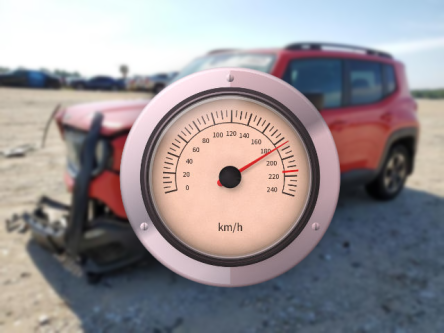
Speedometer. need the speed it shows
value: 185 km/h
